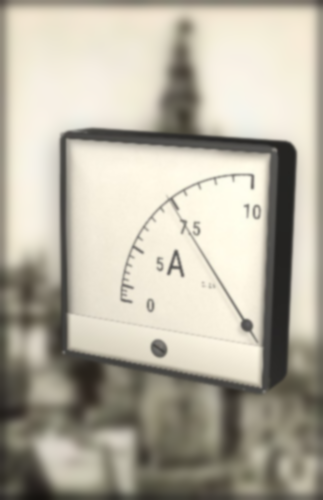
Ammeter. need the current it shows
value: 7.5 A
